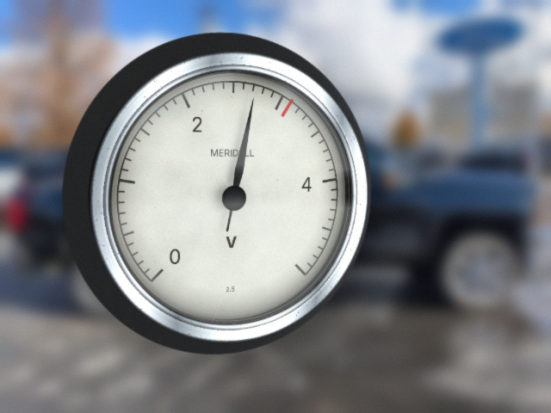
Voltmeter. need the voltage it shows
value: 2.7 V
